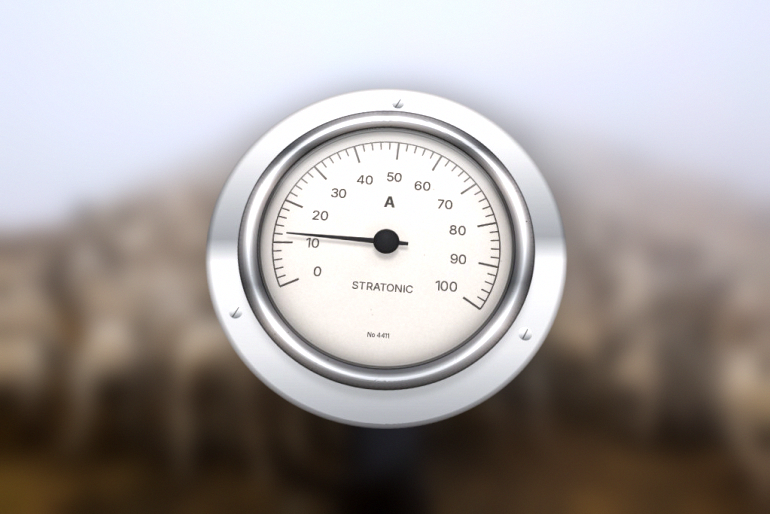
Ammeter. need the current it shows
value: 12 A
